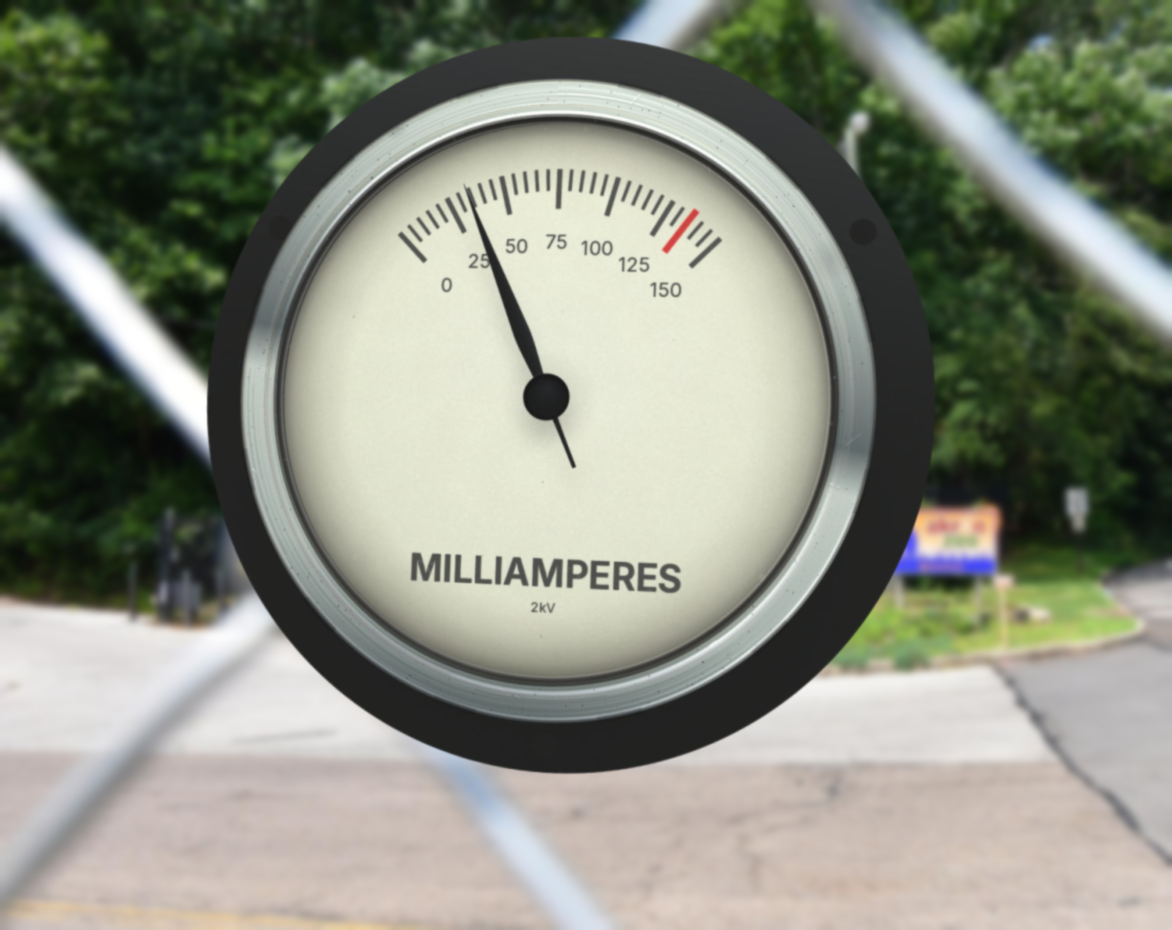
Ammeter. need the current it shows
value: 35 mA
